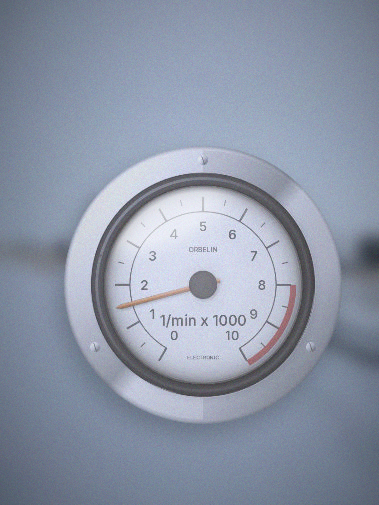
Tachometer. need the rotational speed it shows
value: 1500 rpm
